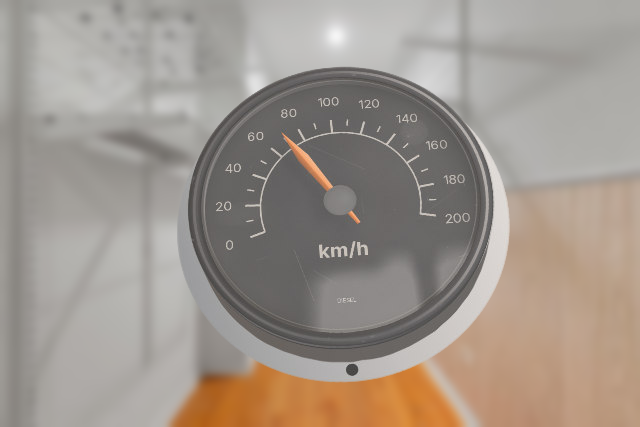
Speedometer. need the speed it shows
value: 70 km/h
